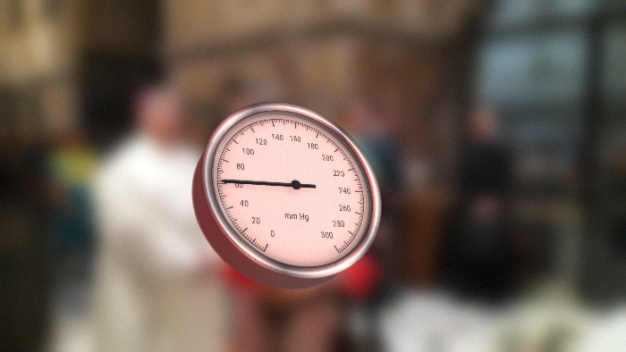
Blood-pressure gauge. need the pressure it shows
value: 60 mmHg
